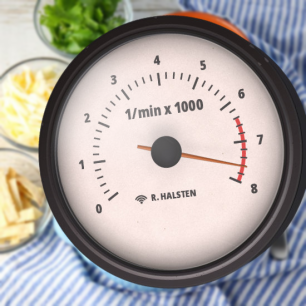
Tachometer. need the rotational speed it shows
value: 7600 rpm
